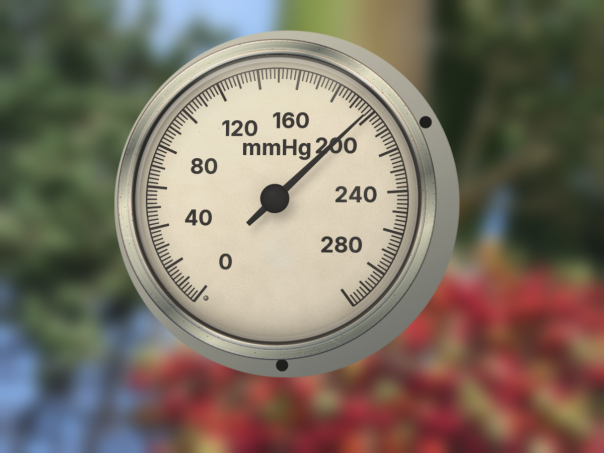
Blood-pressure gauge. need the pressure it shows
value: 198 mmHg
